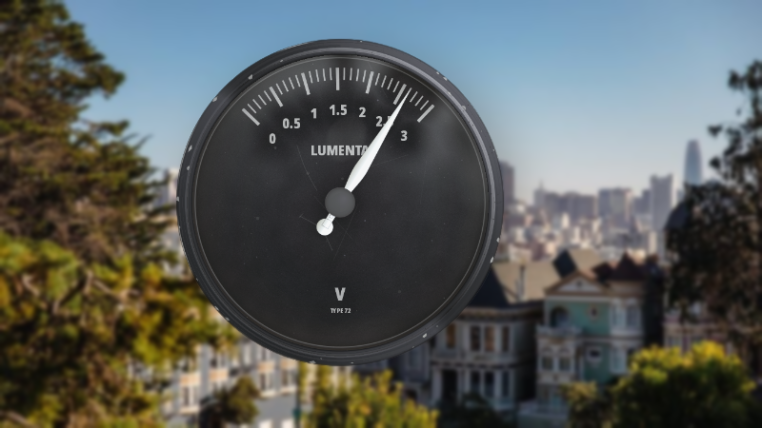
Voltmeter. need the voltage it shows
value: 2.6 V
